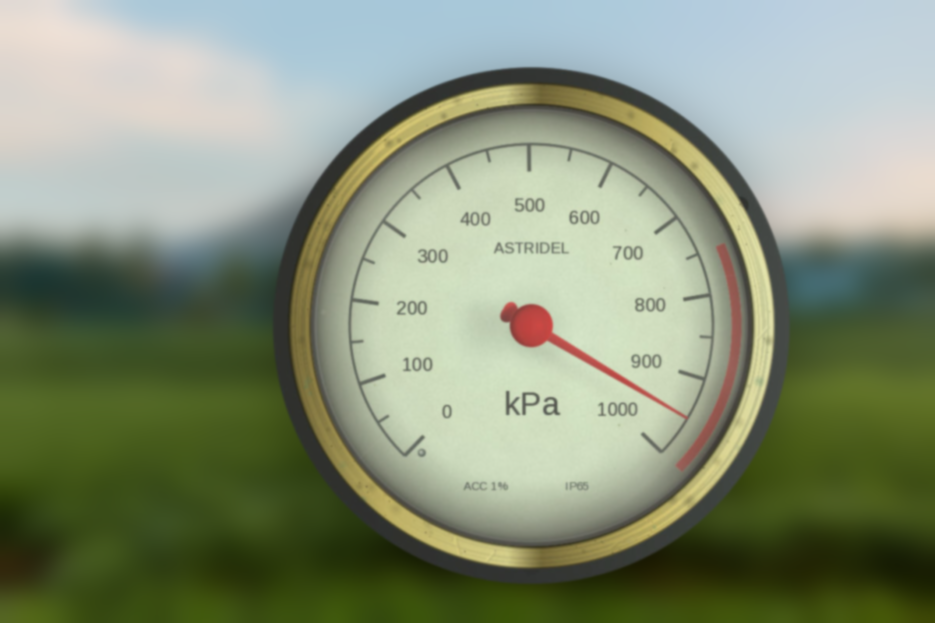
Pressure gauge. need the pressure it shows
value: 950 kPa
